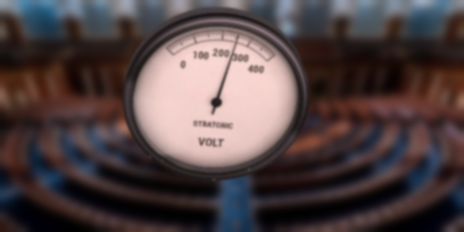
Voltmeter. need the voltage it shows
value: 250 V
